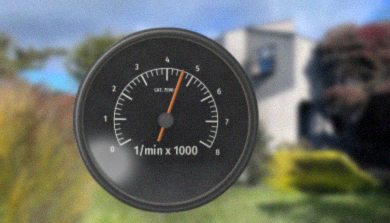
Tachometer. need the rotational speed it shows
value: 4600 rpm
